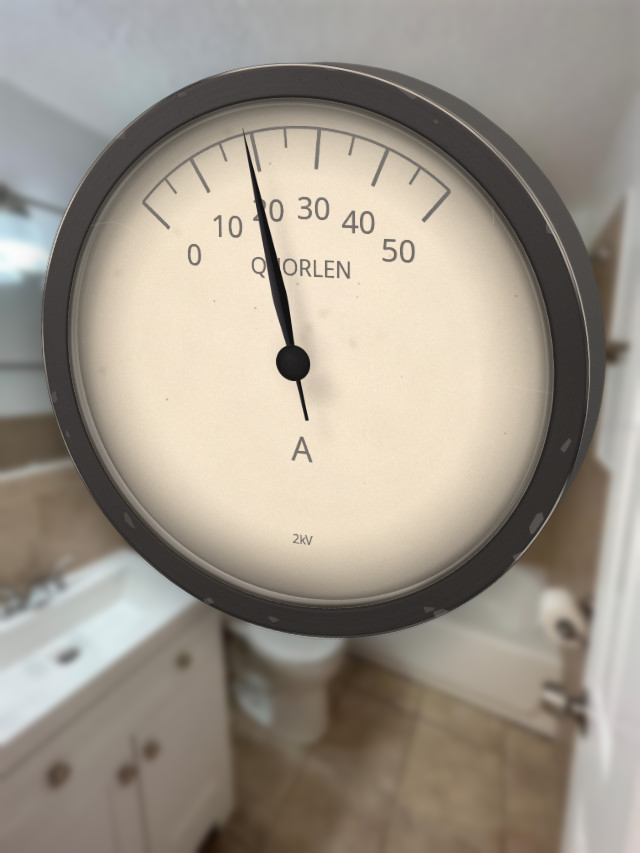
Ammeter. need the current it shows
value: 20 A
